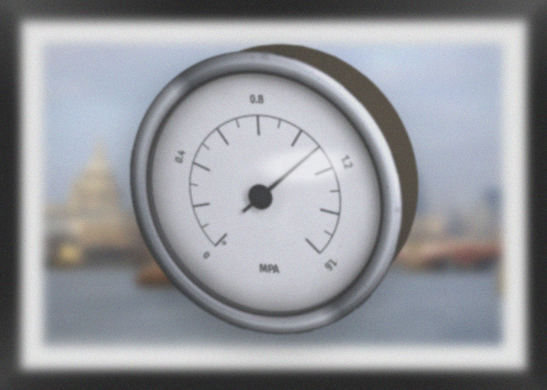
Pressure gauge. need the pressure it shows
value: 1.1 MPa
